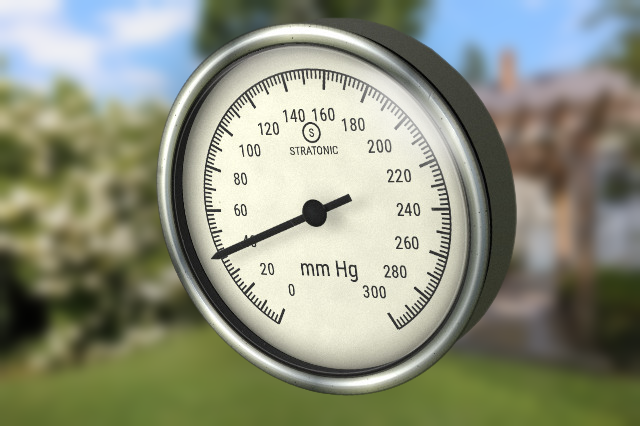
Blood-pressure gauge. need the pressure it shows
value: 40 mmHg
